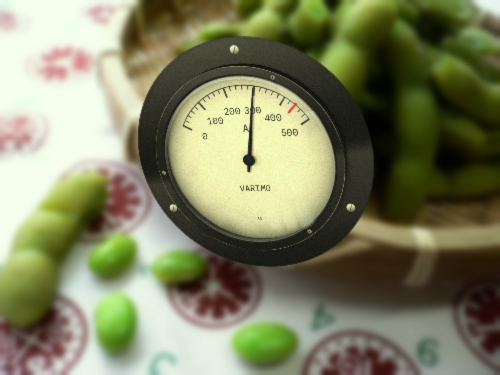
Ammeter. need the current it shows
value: 300 A
